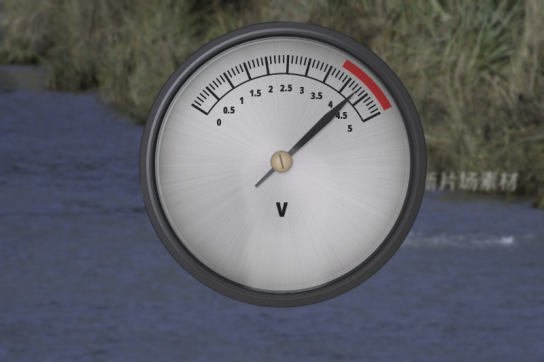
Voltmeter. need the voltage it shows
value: 4.3 V
